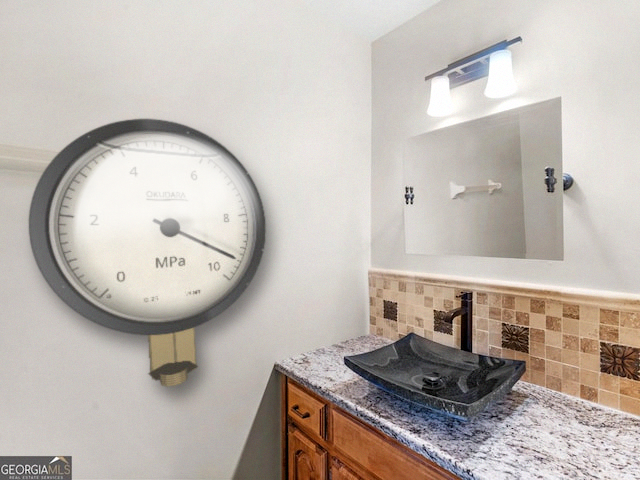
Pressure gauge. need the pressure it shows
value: 9.4 MPa
